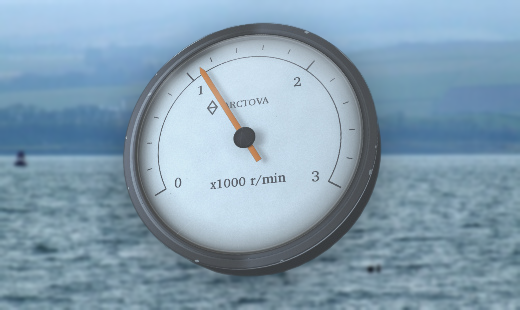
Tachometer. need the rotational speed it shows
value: 1100 rpm
